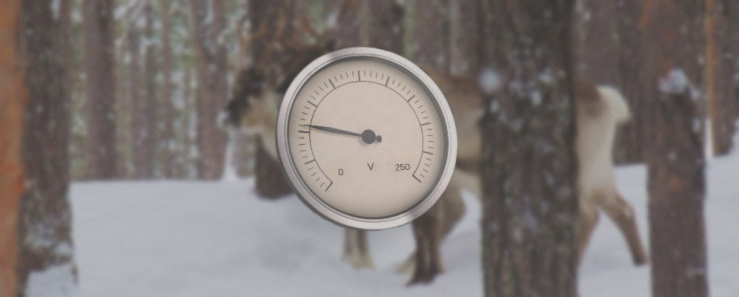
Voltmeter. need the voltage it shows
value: 55 V
